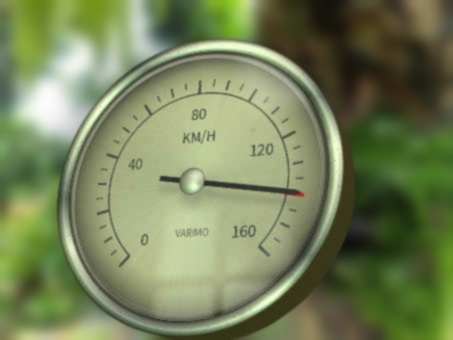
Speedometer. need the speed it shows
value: 140 km/h
